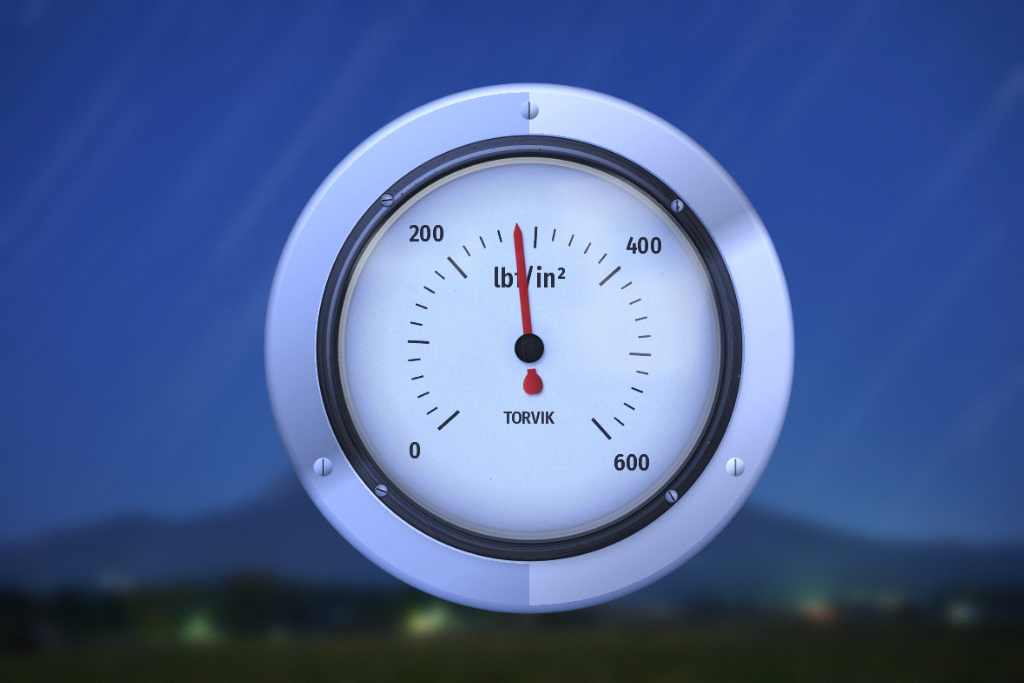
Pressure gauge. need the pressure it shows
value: 280 psi
